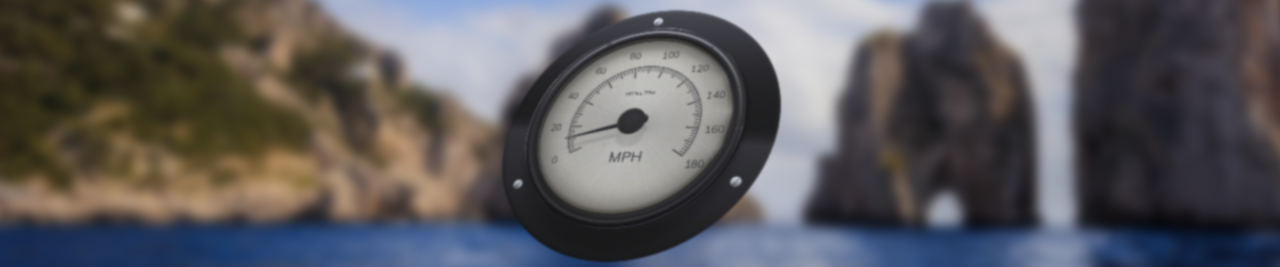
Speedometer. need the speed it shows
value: 10 mph
